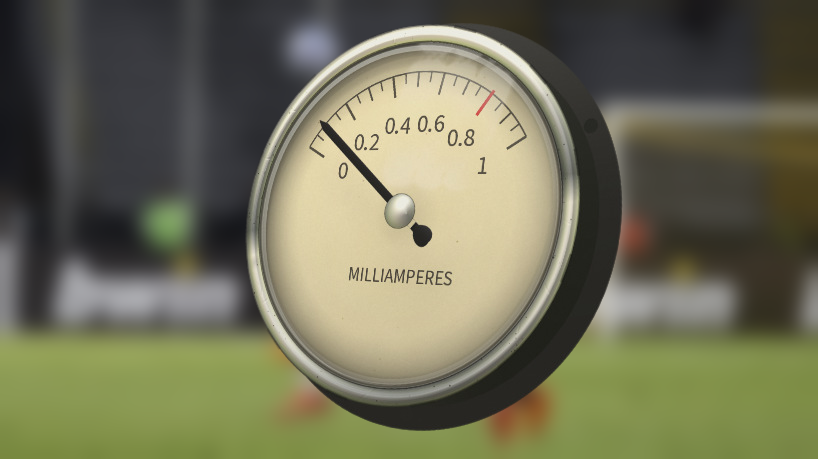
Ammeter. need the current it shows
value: 0.1 mA
